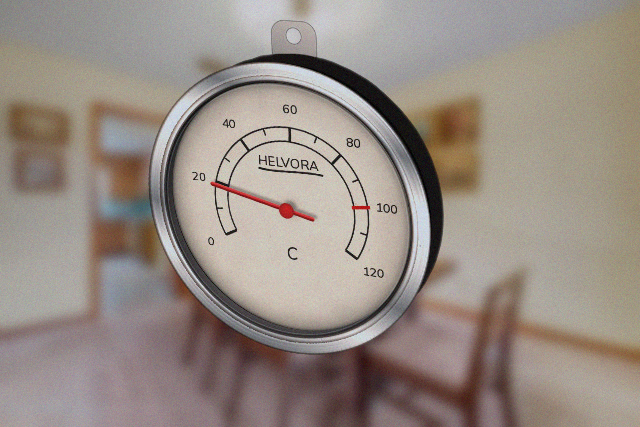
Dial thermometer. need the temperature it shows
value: 20 °C
